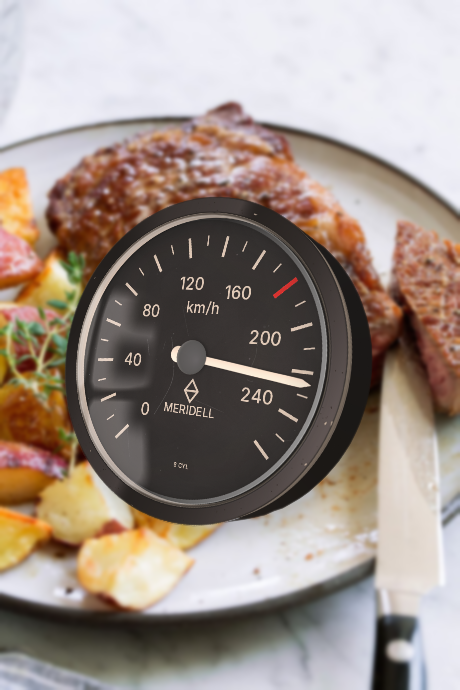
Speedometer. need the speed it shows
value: 225 km/h
